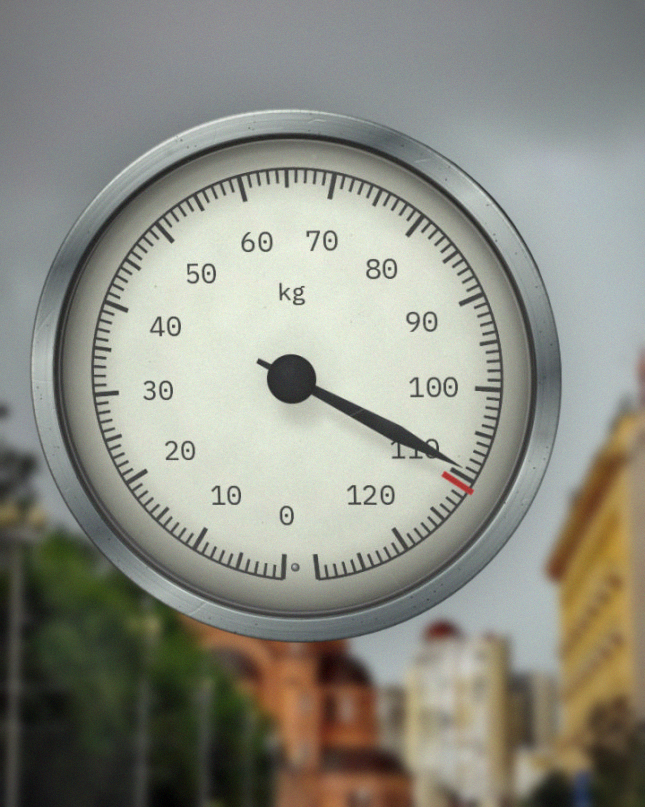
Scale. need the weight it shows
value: 109 kg
